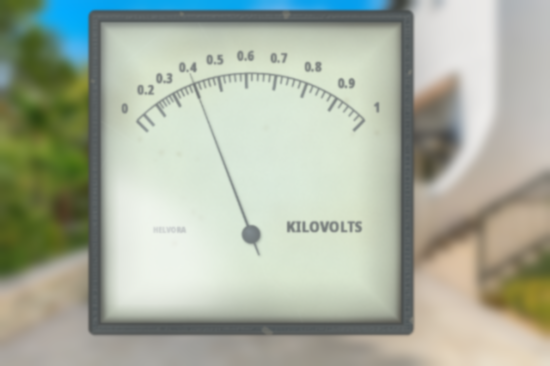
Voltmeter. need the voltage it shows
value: 0.4 kV
